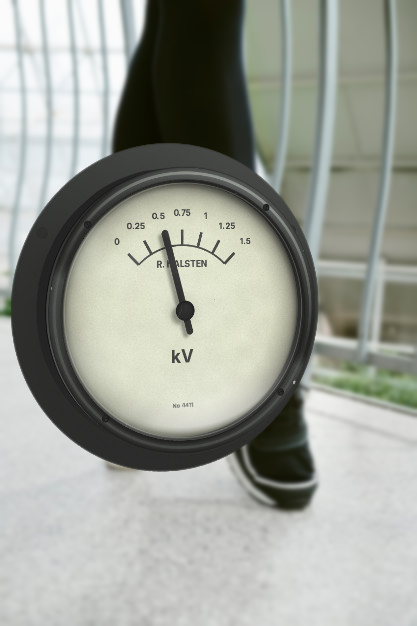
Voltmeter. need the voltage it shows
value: 0.5 kV
